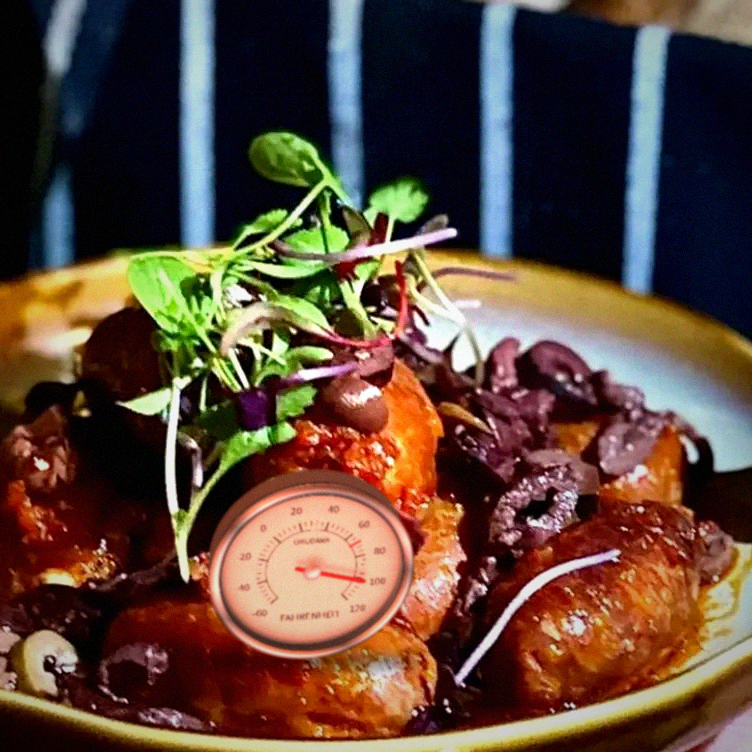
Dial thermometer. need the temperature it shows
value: 100 °F
